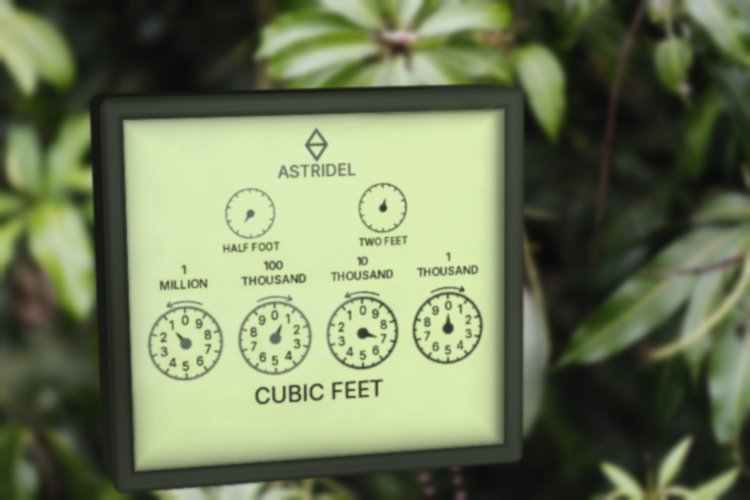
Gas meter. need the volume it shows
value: 107000 ft³
